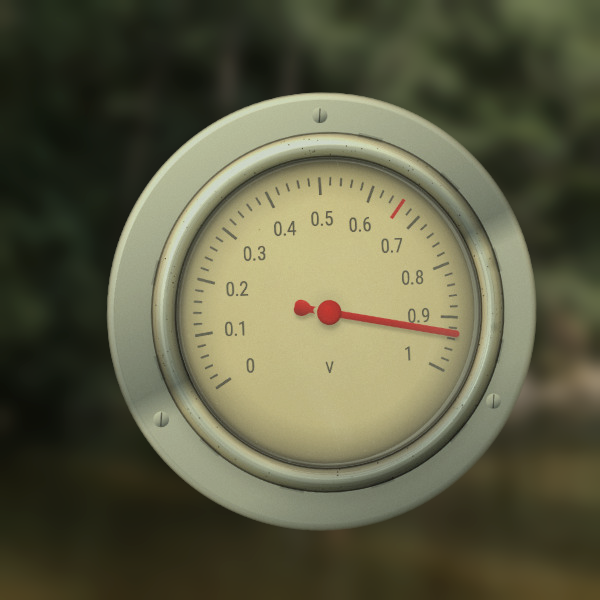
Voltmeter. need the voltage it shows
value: 0.93 V
